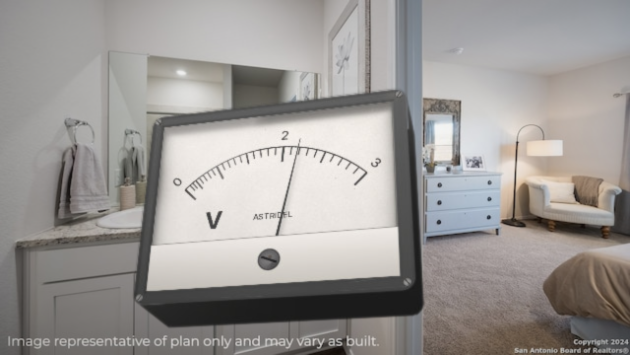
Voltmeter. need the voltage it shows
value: 2.2 V
